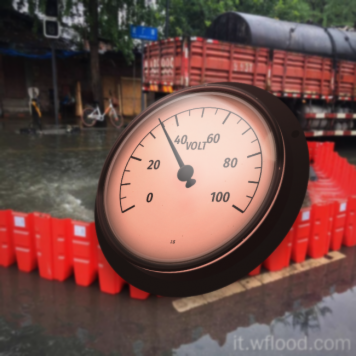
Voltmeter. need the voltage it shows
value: 35 V
